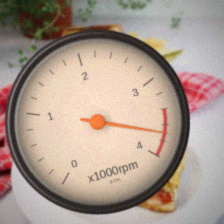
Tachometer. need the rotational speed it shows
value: 3700 rpm
